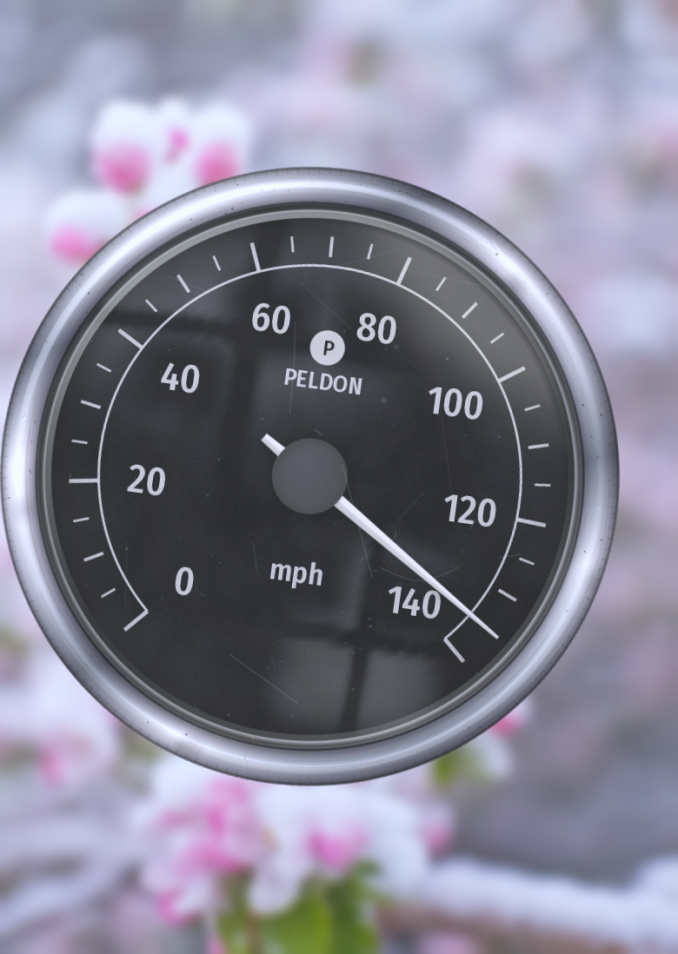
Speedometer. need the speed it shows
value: 135 mph
